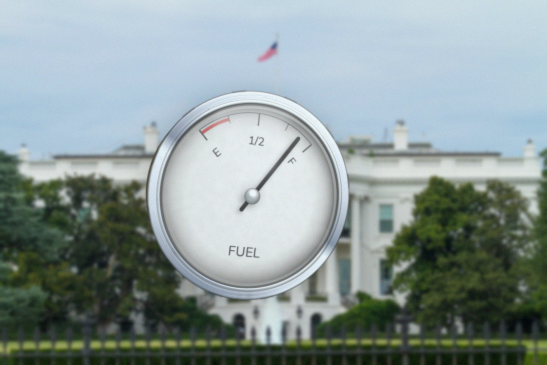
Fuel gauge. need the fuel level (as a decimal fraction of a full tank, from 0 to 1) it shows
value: 0.875
